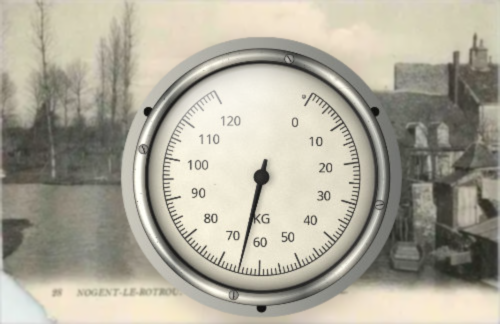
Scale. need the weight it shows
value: 65 kg
